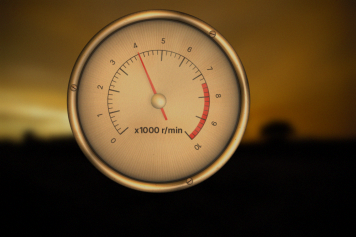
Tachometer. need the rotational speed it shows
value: 4000 rpm
